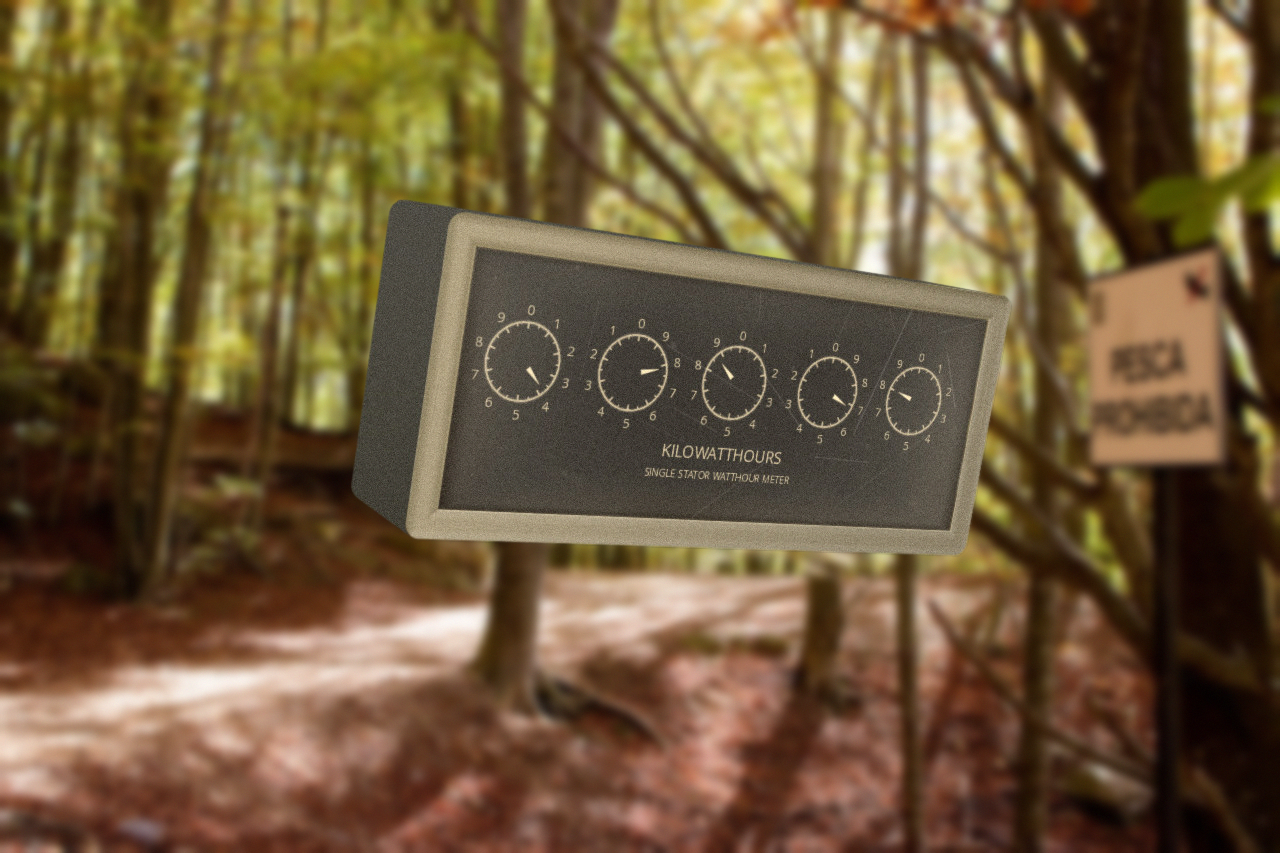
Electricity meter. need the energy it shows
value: 37868 kWh
